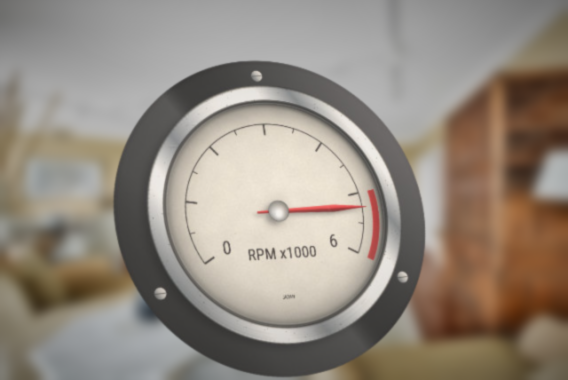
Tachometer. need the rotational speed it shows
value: 5250 rpm
